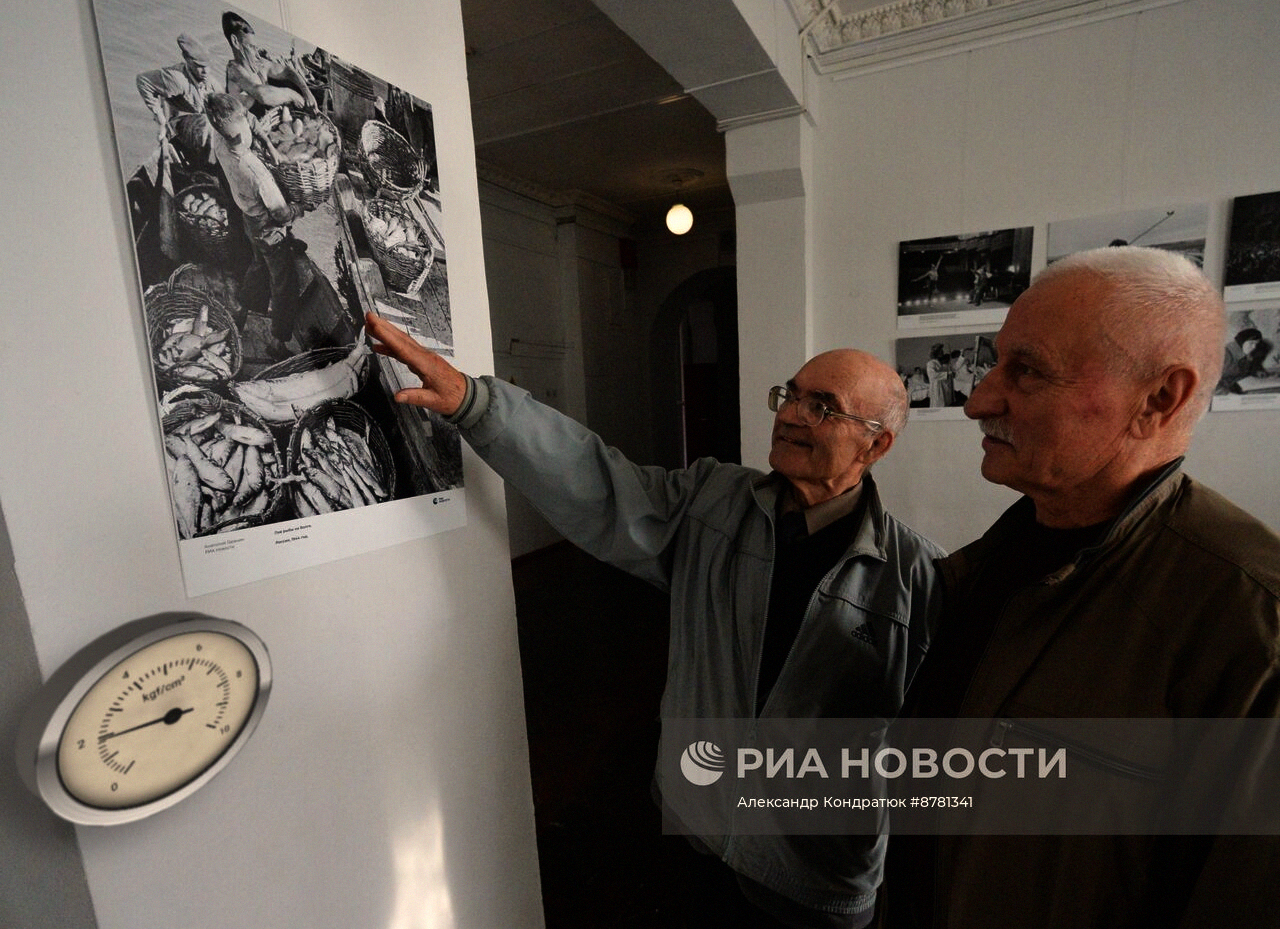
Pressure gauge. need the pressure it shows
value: 2 kg/cm²
